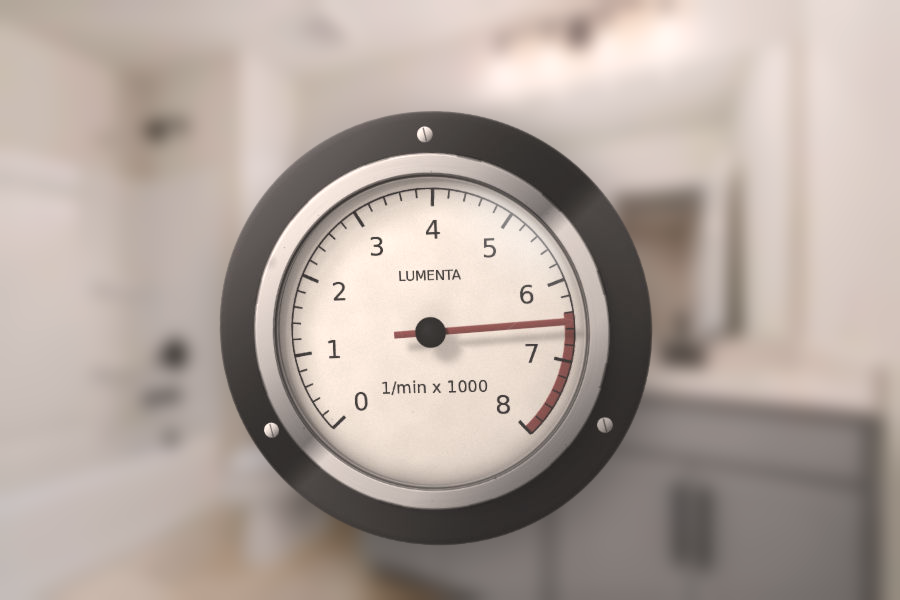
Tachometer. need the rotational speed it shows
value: 6500 rpm
